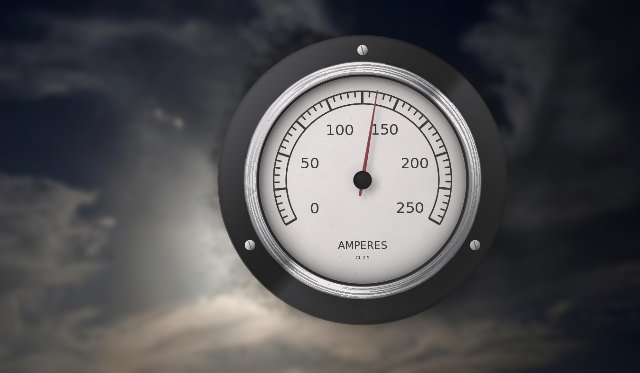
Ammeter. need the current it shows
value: 135 A
